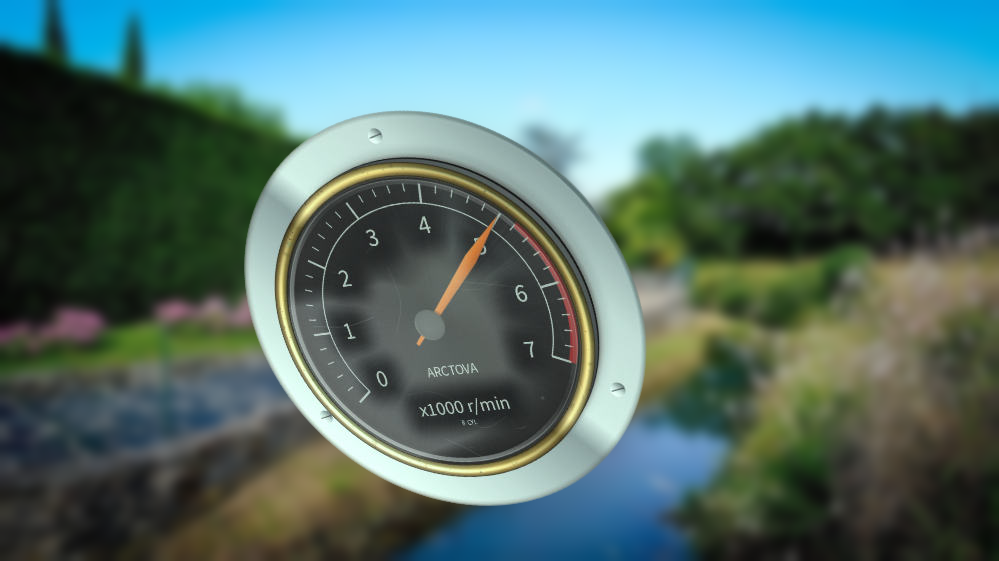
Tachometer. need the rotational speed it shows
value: 5000 rpm
